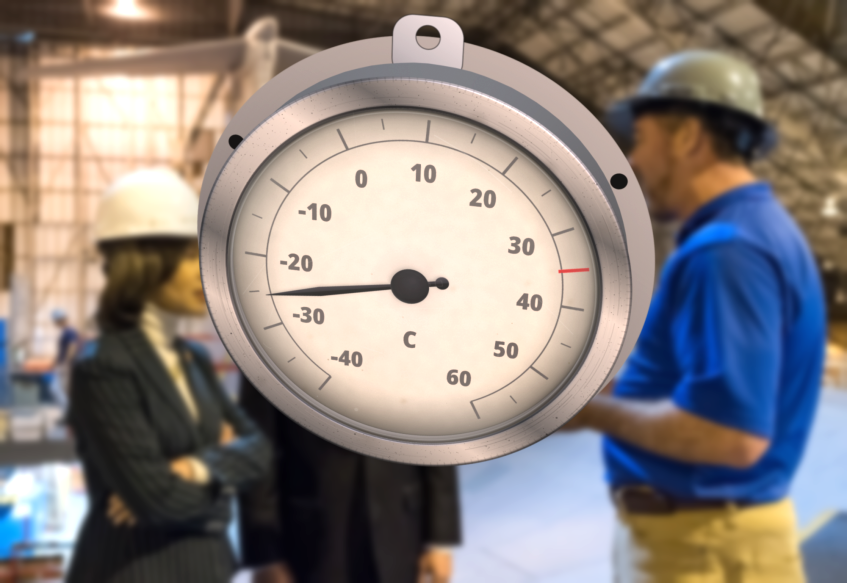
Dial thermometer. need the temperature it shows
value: -25 °C
